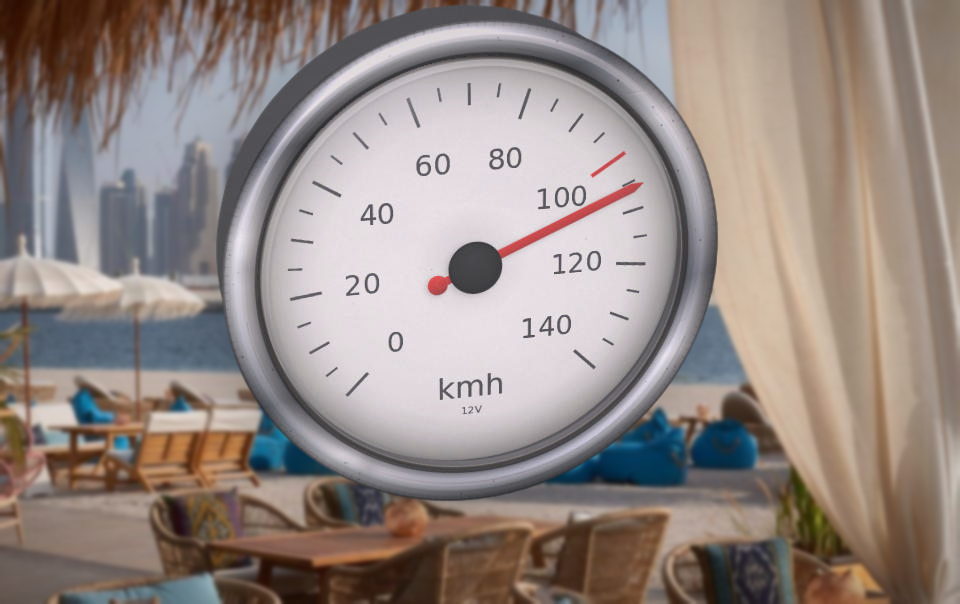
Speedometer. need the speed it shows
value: 105 km/h
